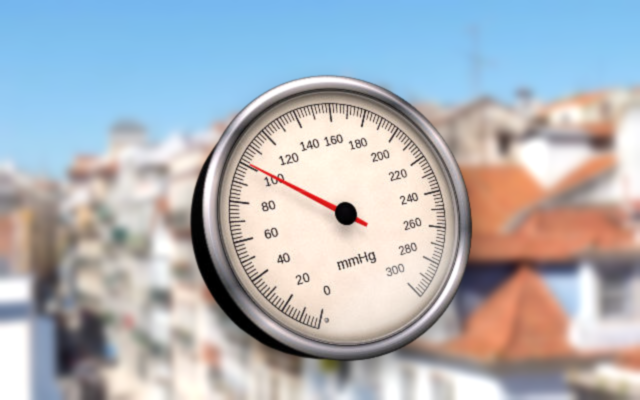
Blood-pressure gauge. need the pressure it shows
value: 100 mmHg
